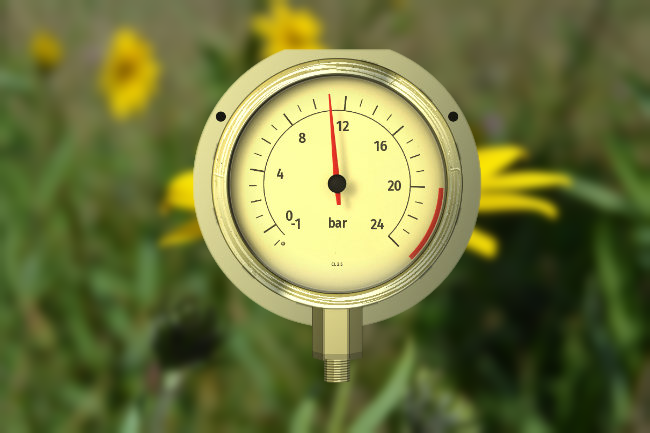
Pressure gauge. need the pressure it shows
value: 11 bar
